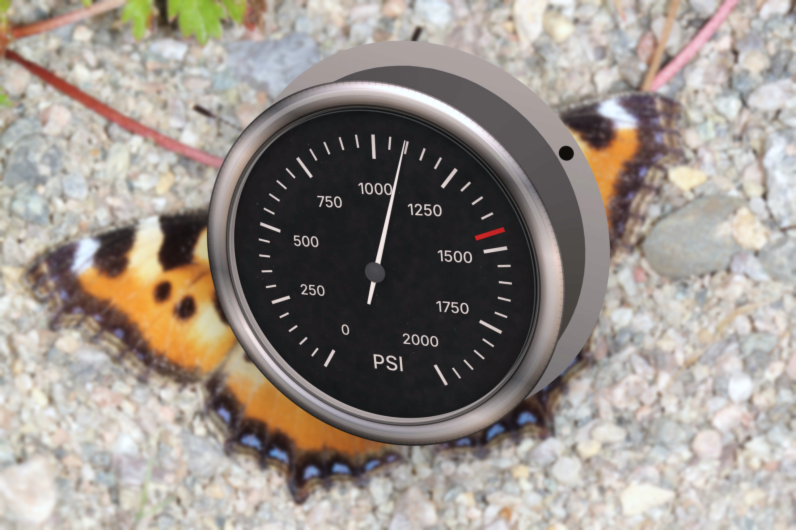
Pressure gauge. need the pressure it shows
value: 1100 psi
